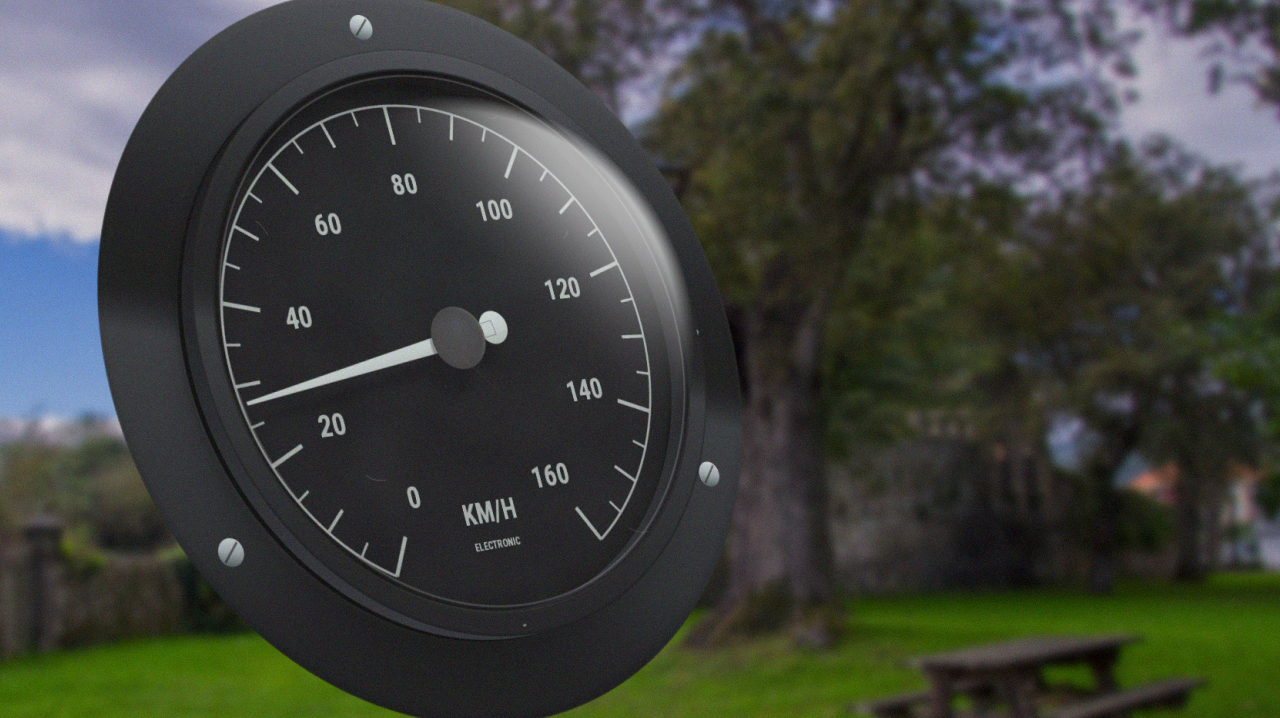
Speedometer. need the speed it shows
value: 27.5 km/h
